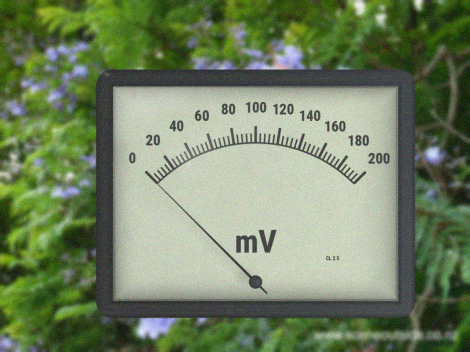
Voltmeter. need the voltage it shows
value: 0 mV
